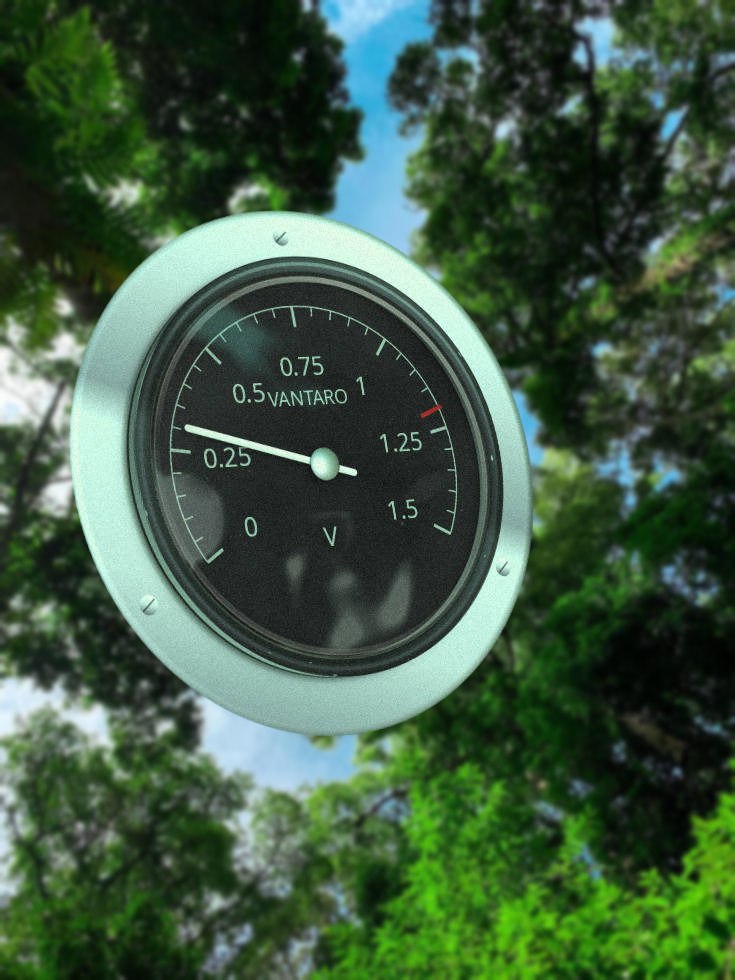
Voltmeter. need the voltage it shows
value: 0.3 V
